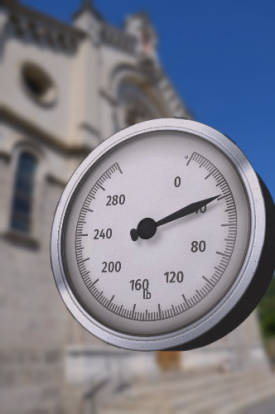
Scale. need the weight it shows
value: 40 lb
